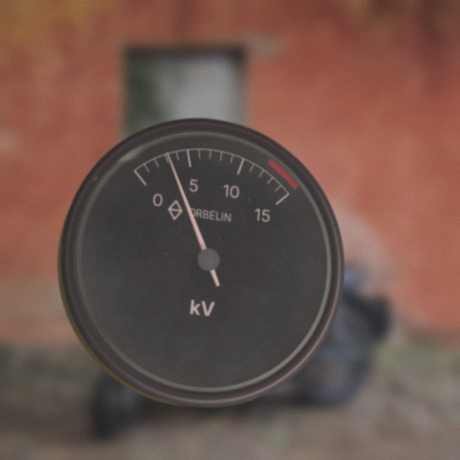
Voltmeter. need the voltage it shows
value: 3 kV
